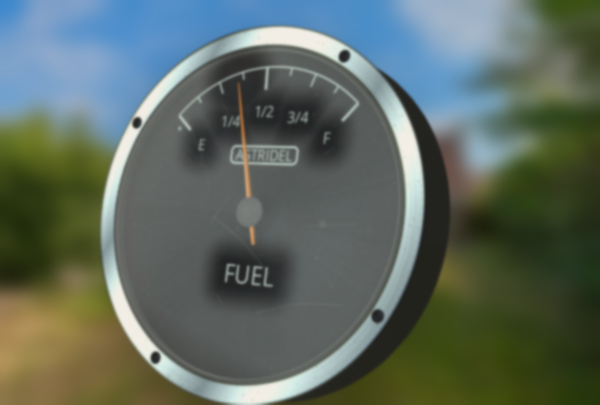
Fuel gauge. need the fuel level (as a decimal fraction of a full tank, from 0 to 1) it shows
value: 0.375
